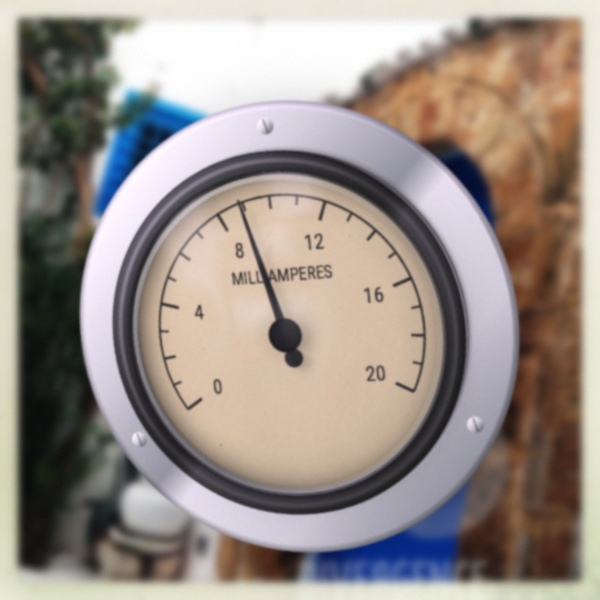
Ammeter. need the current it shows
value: 9 mA
